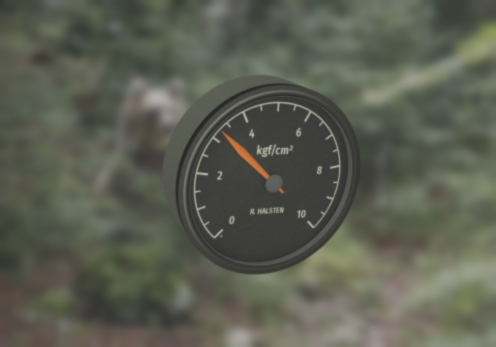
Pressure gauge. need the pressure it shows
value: 3.25 kg/cm²
